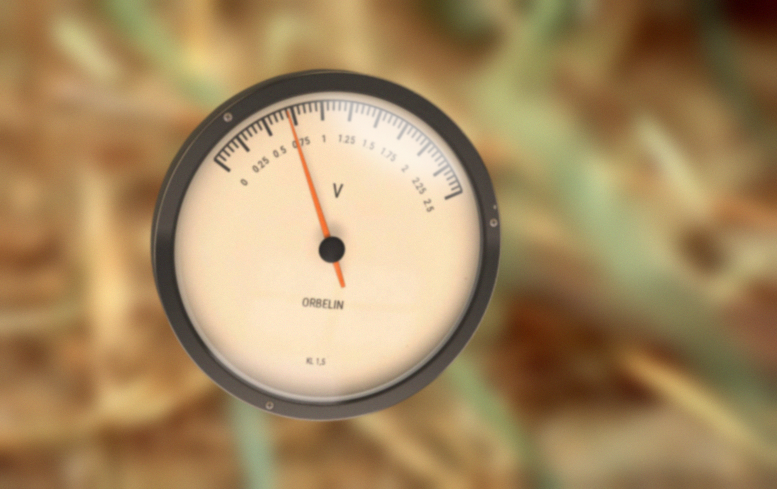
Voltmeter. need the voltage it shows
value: 0.7 V
